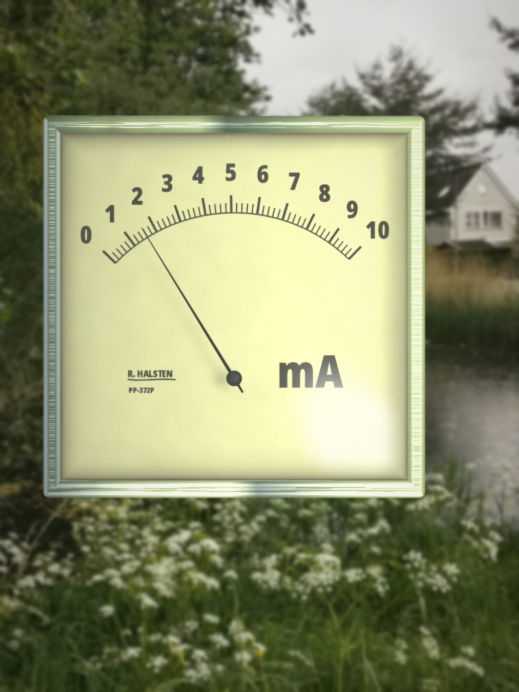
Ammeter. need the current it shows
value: 1.6 mA
